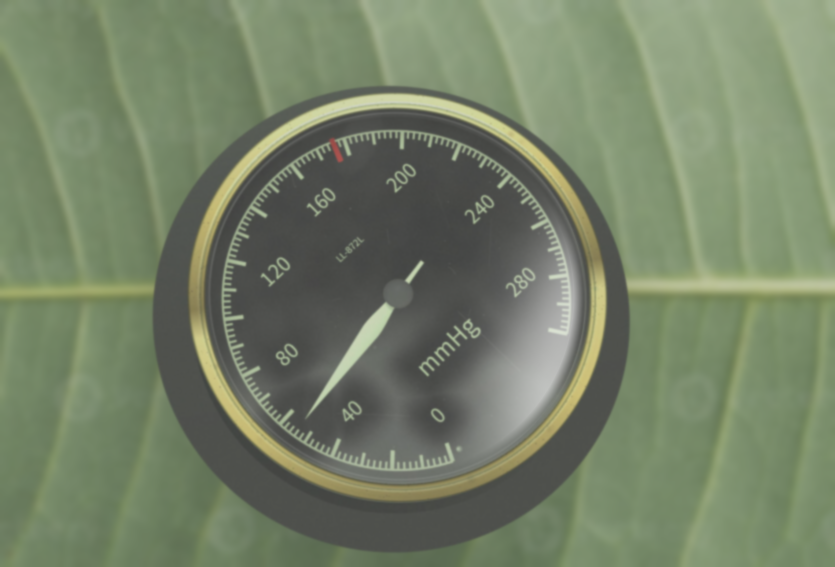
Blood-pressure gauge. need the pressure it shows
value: 54 mmHg
